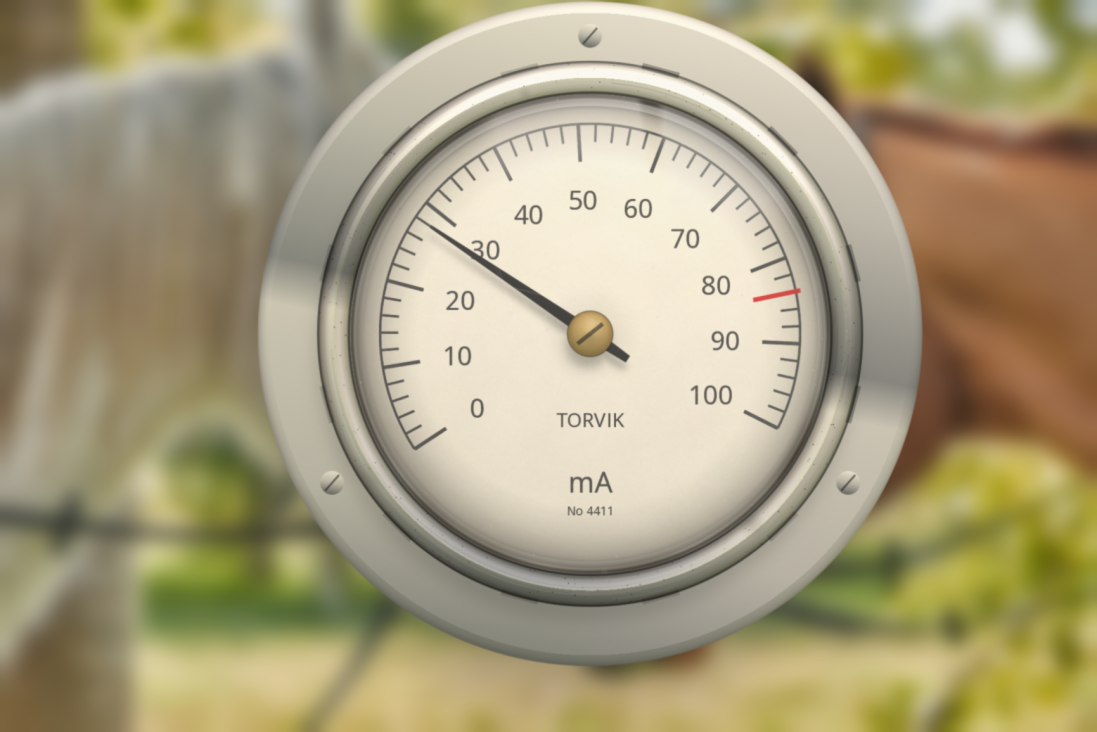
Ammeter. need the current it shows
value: 28 mA
